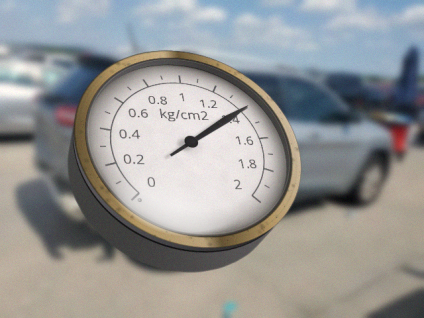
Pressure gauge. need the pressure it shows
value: 1.4 kg/cm²
